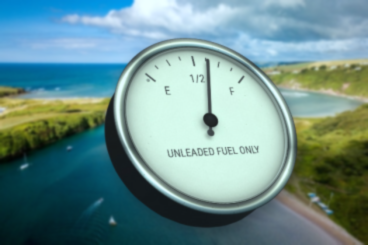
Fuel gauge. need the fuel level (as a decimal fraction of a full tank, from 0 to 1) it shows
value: 0.625
